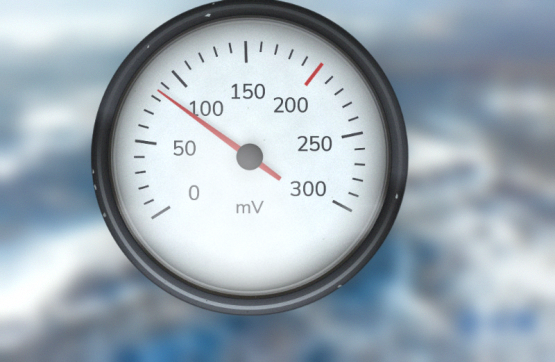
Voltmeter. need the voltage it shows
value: 85 mV
